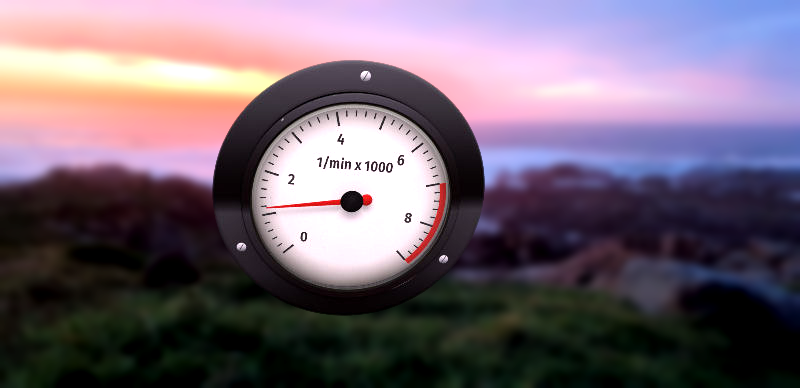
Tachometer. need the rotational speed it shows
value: 1200 rpm
